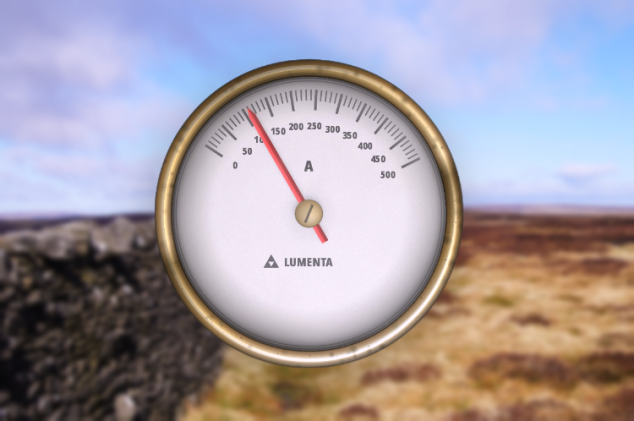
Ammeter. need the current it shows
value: 110 A
